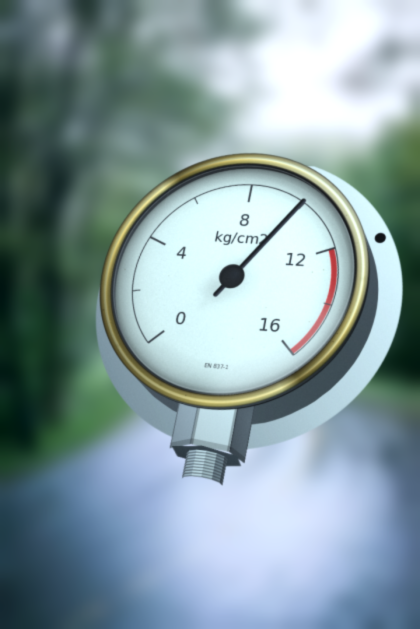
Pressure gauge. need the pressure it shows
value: 10 kg/cm²
